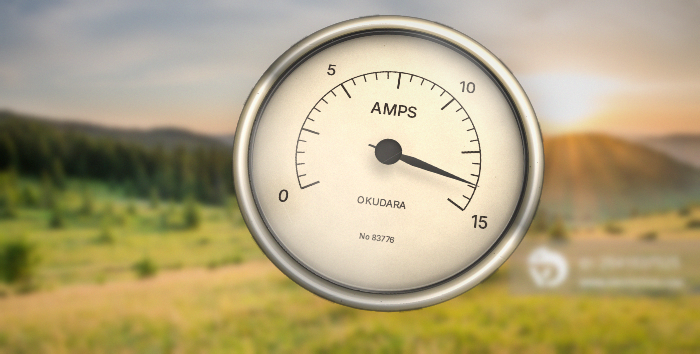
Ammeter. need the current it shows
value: 14 A
